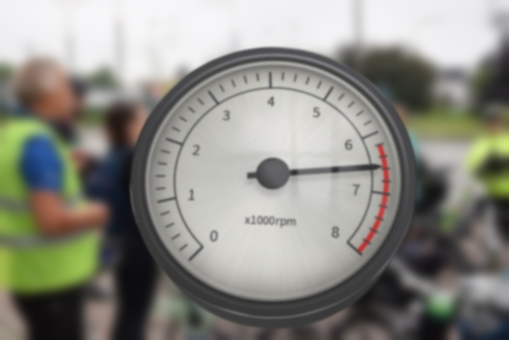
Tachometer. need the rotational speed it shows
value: 6600 rpm
